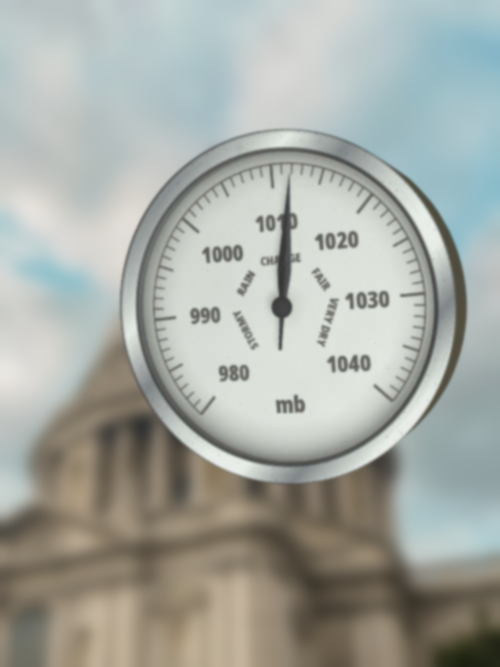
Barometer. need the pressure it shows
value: 1012 mbar
